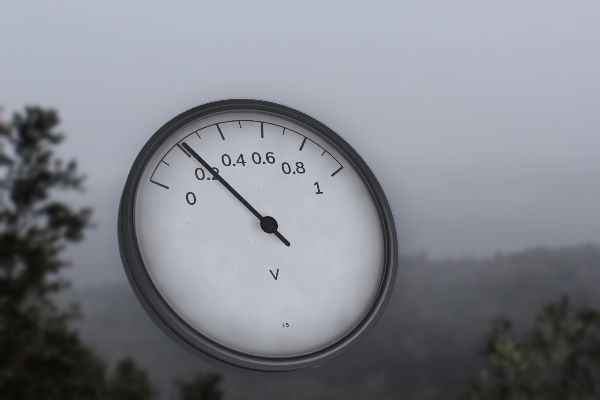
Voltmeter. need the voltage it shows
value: 0.2 V
